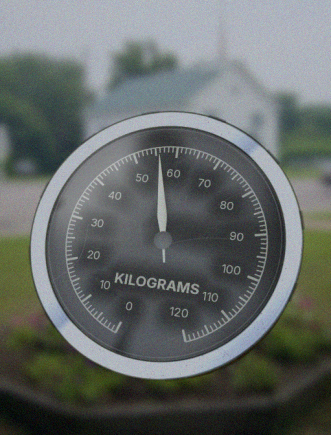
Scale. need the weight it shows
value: 56 kg
